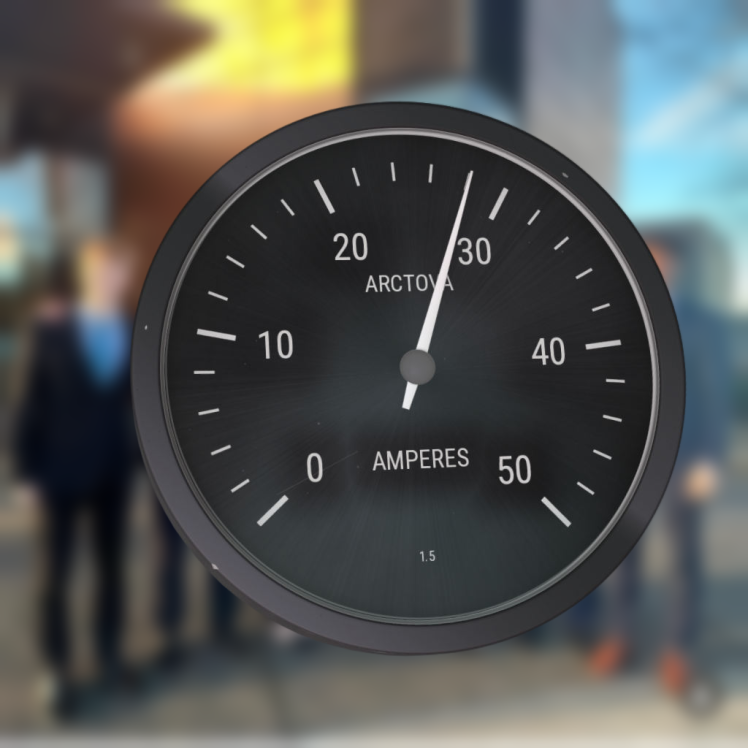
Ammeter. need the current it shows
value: 28 A
